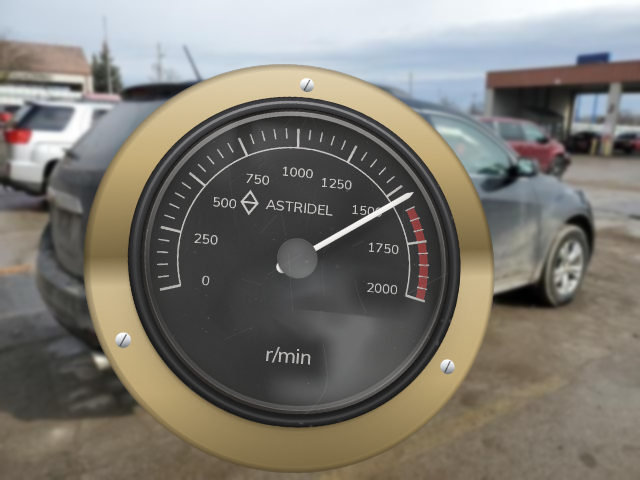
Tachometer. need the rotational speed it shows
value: 1550 rpm
